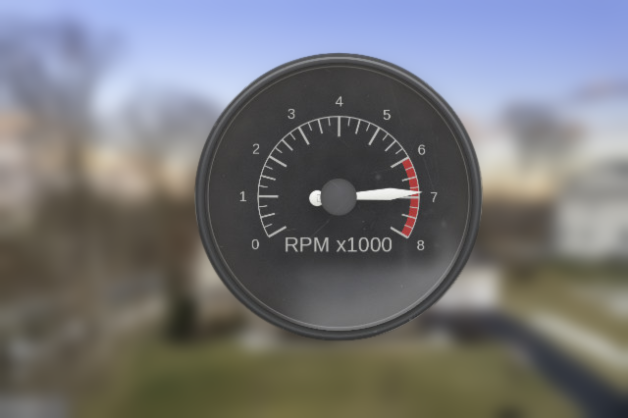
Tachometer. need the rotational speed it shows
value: 6875 rpm
